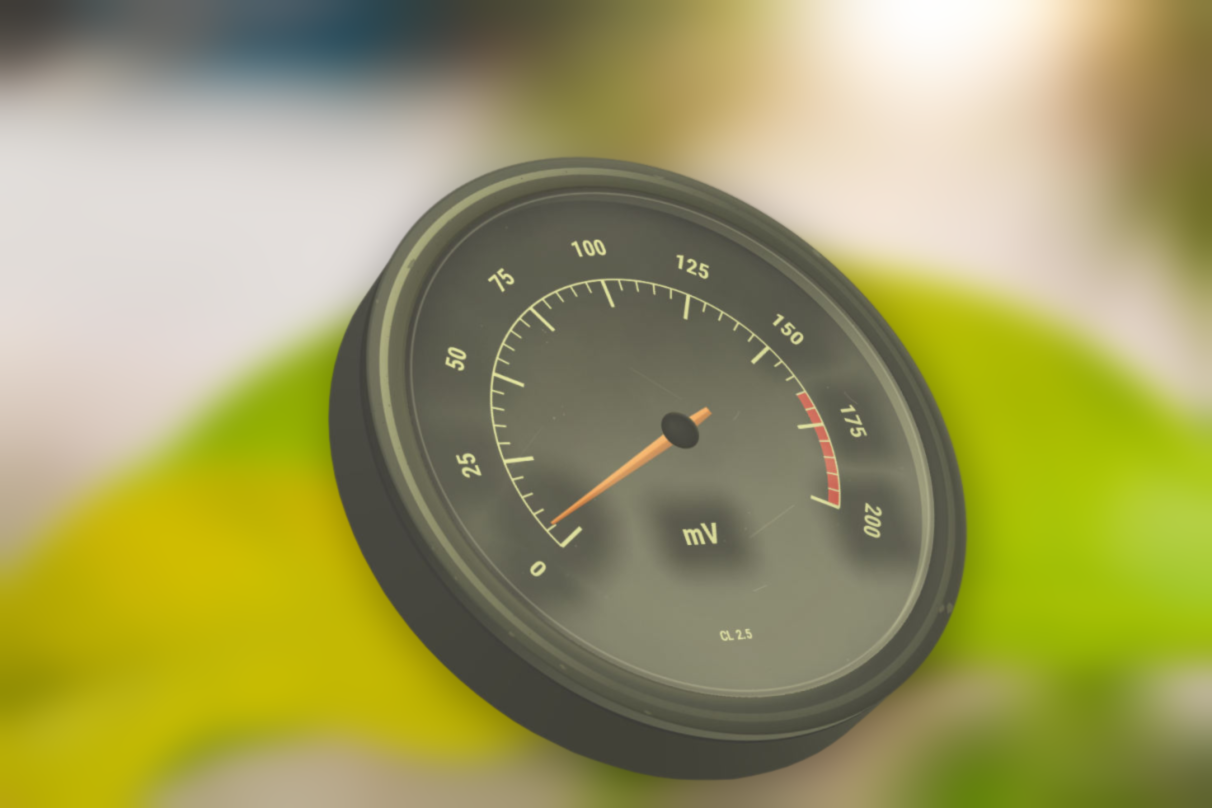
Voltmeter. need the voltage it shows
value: 5 mV
